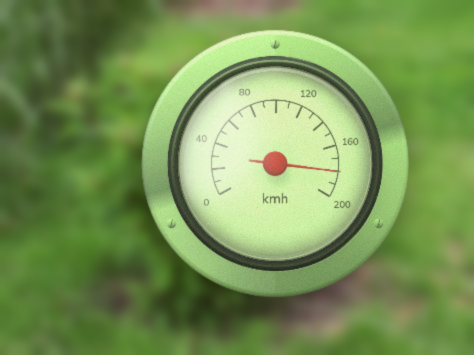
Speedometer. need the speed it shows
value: 180 km/h
